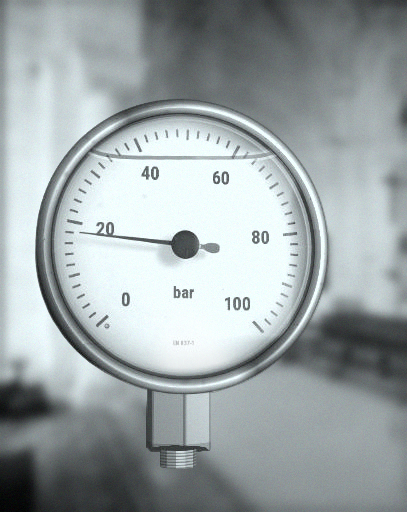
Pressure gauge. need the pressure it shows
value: 18 bar
